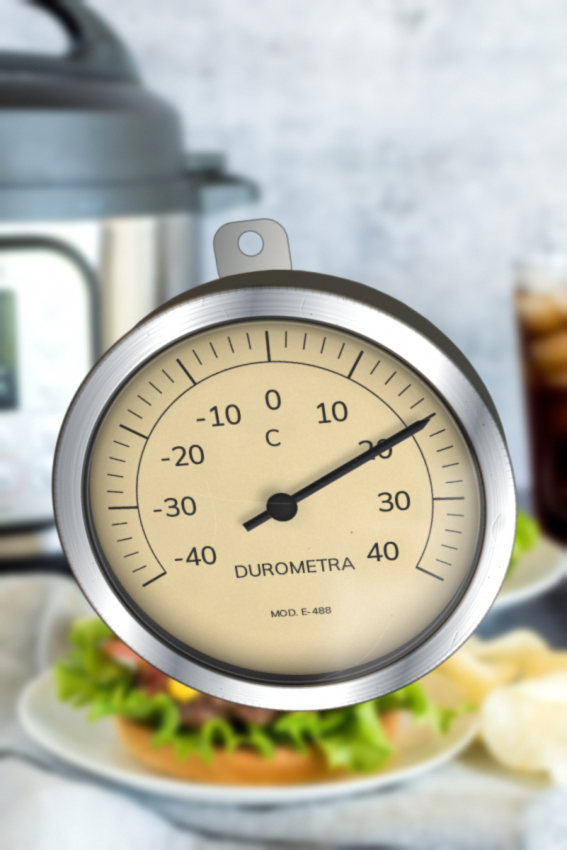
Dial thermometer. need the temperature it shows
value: 20 °C
